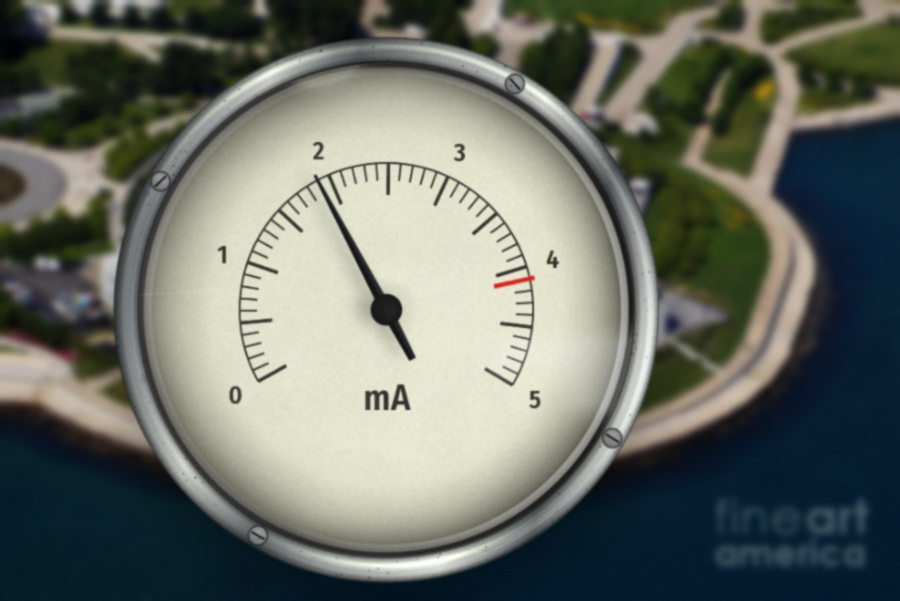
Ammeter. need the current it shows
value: 1.9 mA
